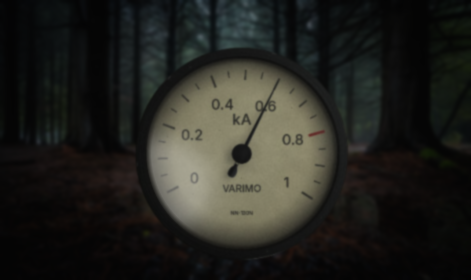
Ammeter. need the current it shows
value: 0.6 kA
